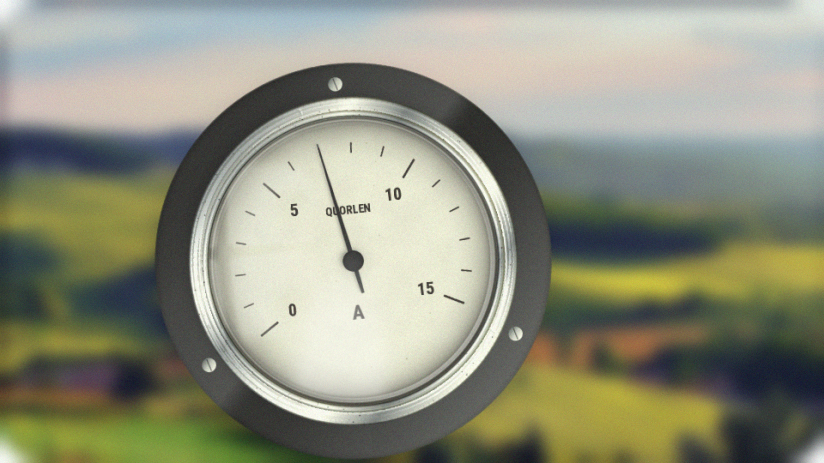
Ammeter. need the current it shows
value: 7 A
